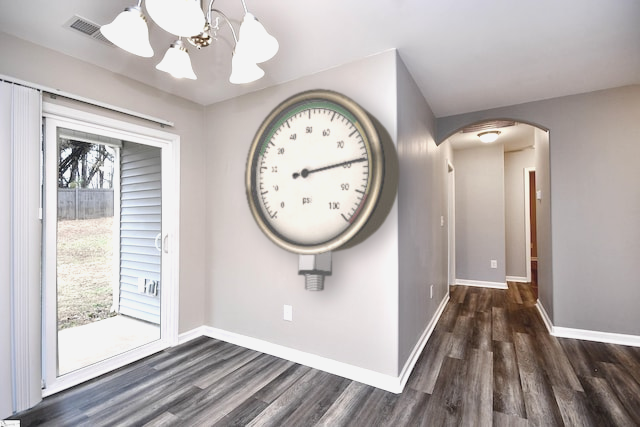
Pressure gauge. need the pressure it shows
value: 80 psi
